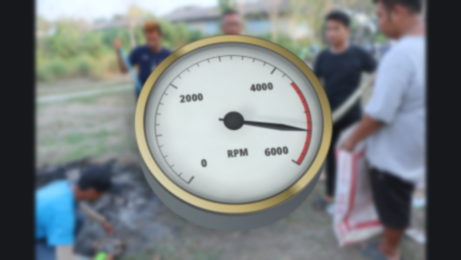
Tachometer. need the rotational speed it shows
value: 5400 rpm
